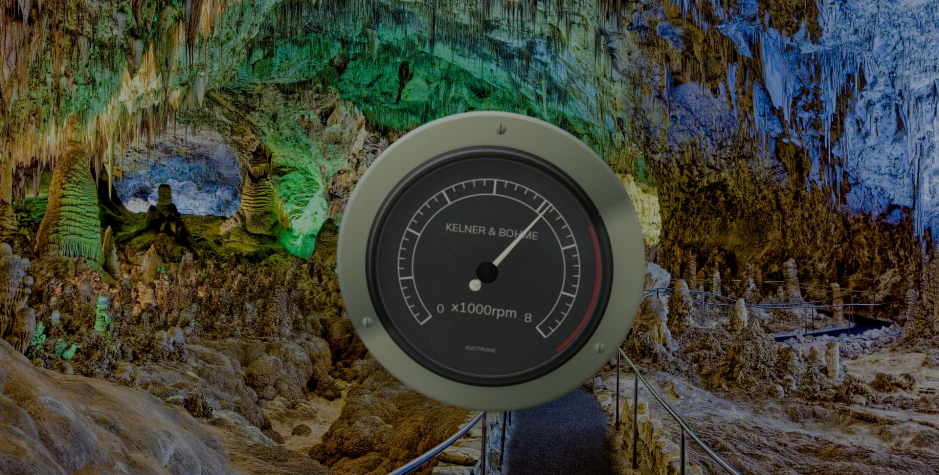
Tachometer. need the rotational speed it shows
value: 5100 rpm
